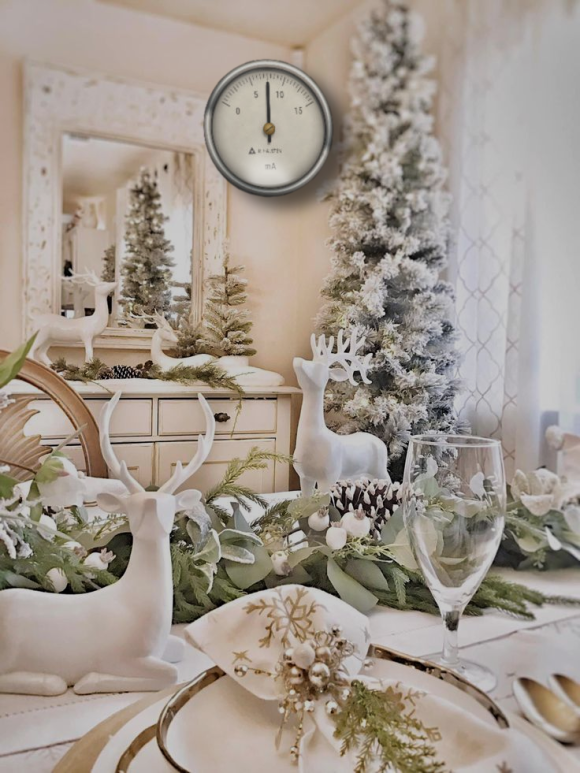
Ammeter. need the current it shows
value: 7.5 mA
